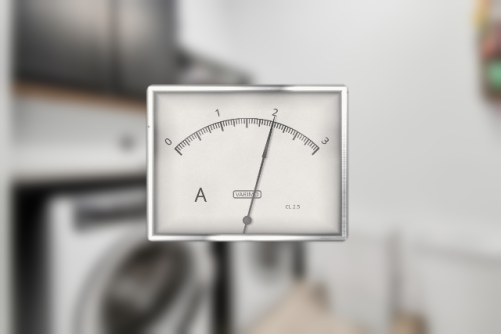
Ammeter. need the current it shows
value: 2 A
